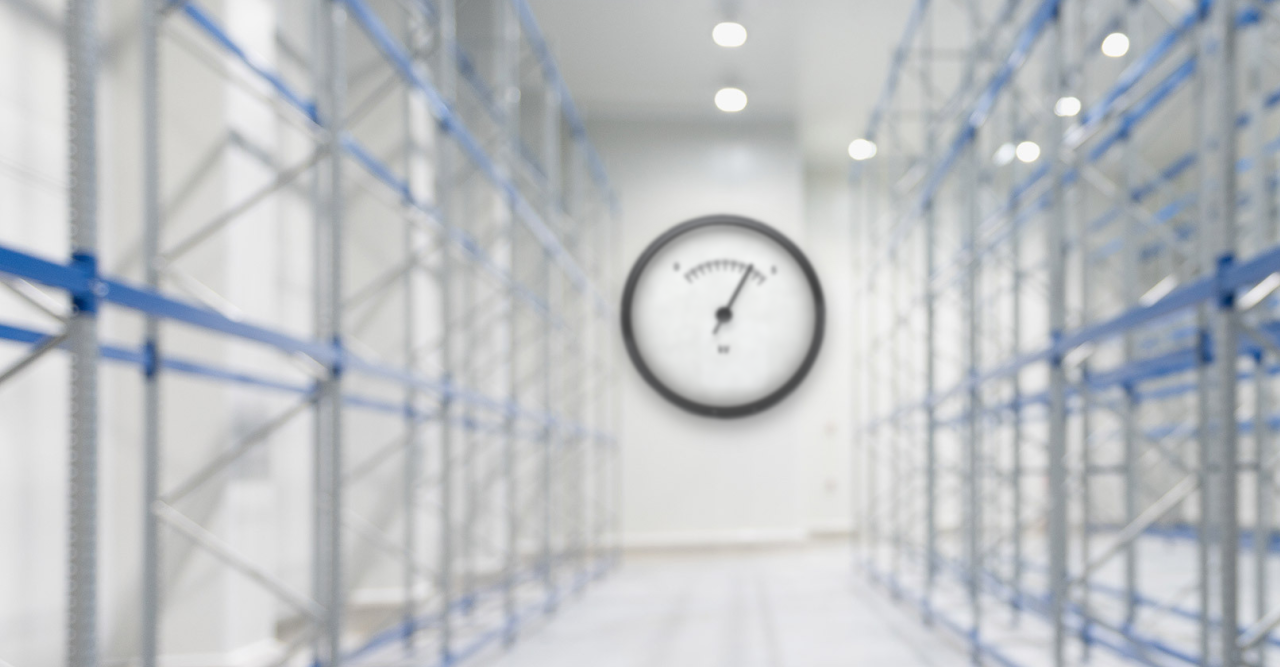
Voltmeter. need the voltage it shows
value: 4 kV
